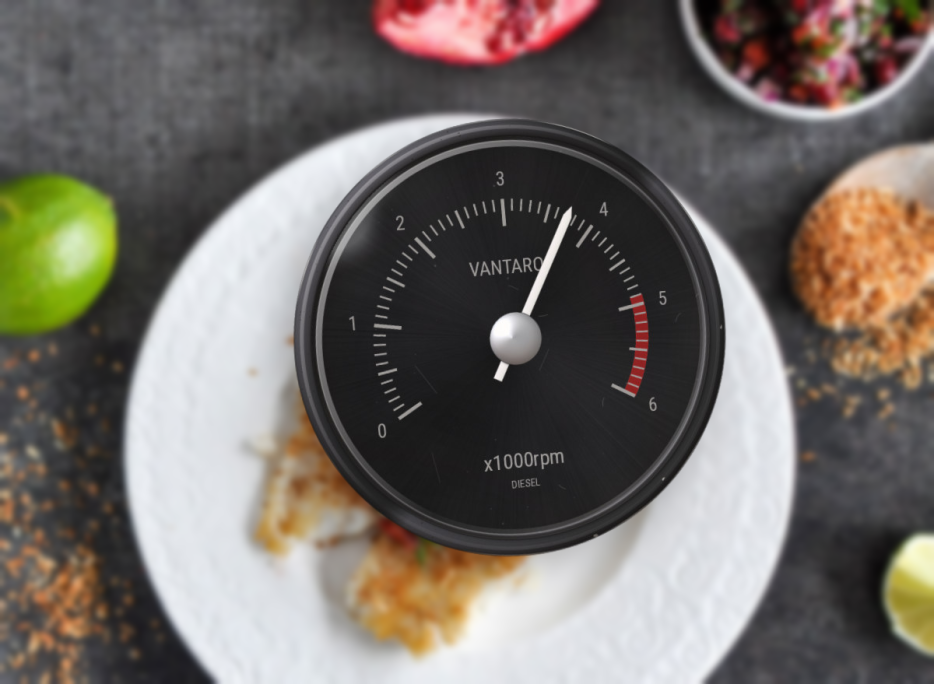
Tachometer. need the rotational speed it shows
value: 3700 rpm
